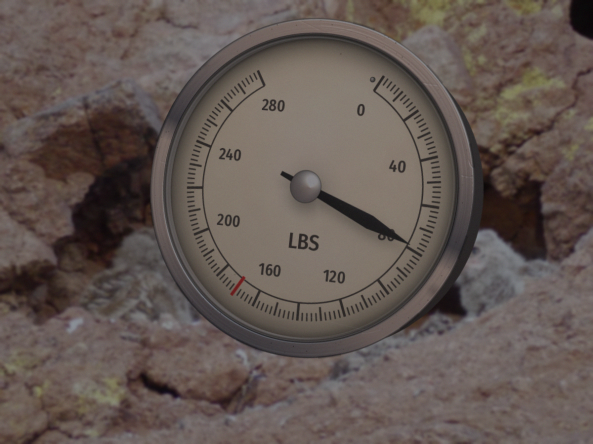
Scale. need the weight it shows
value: 78 lb
